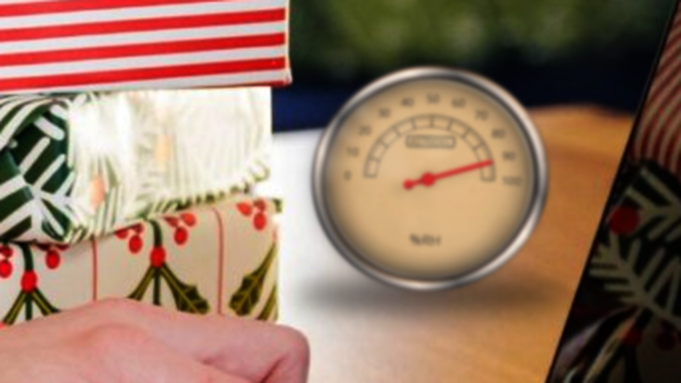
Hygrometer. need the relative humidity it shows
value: 90 %
